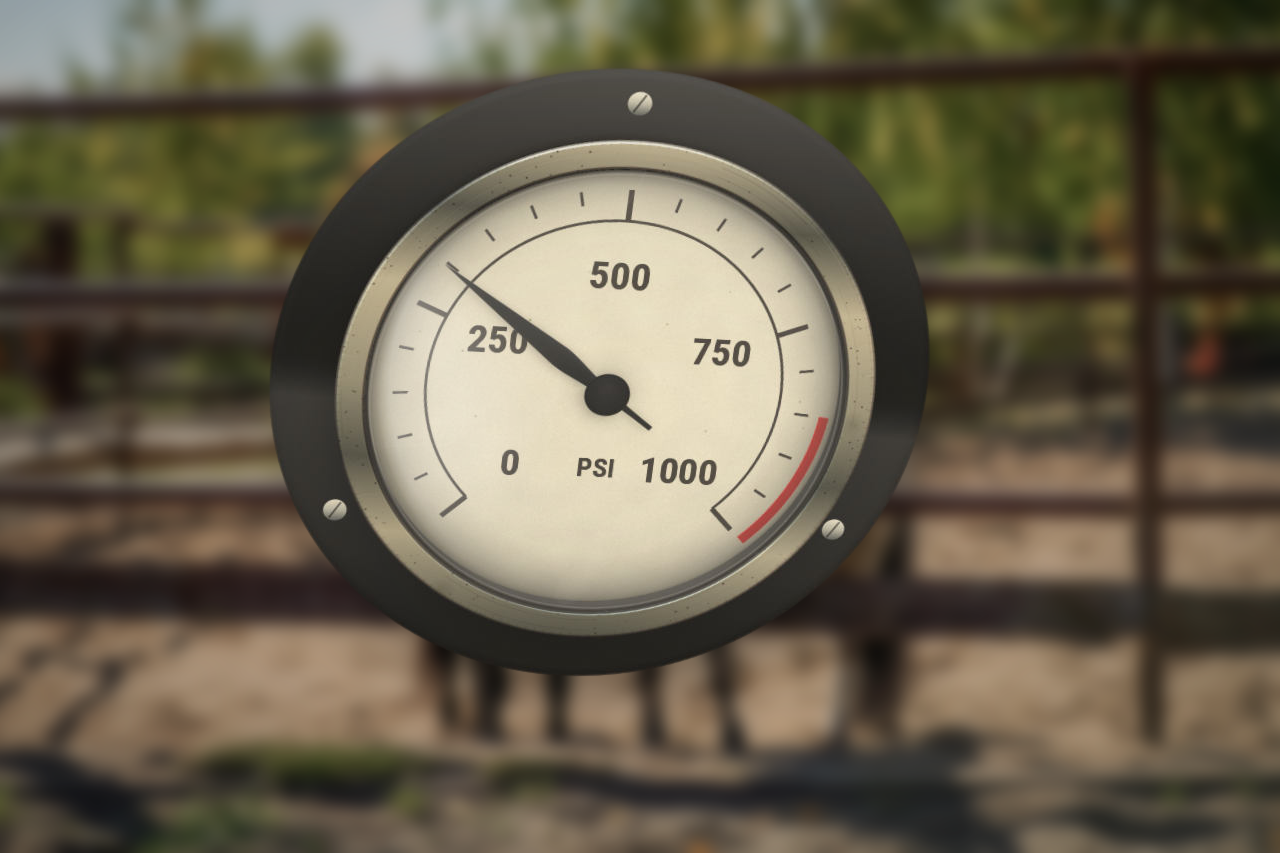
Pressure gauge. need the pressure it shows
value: 300 psi
